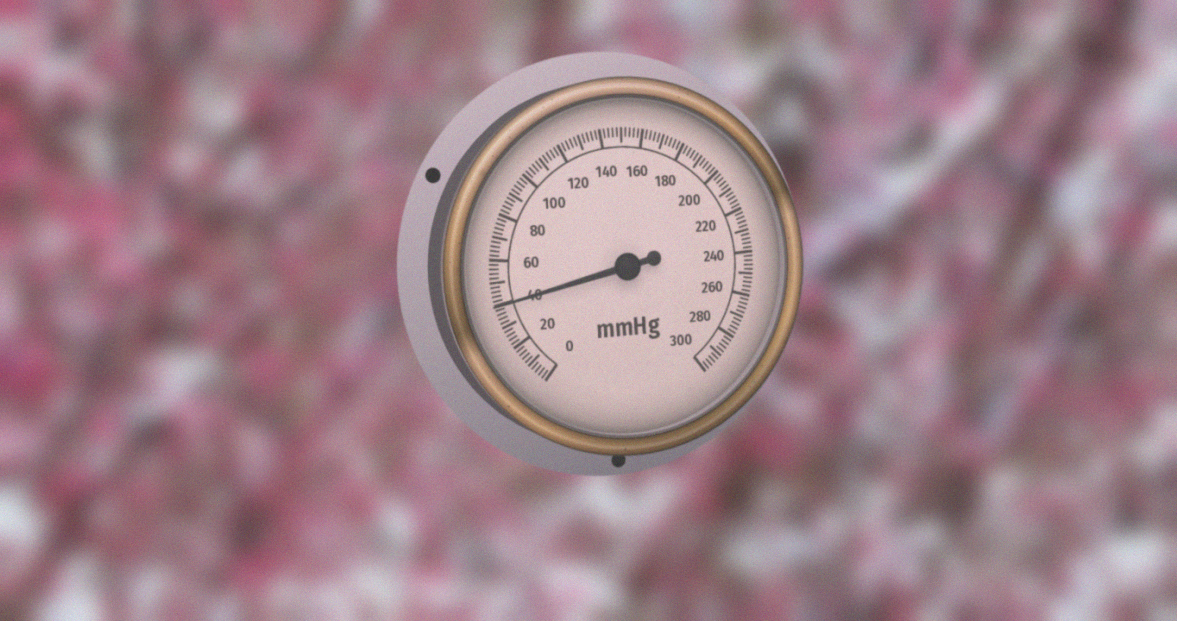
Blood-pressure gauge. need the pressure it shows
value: 40 mmHg
